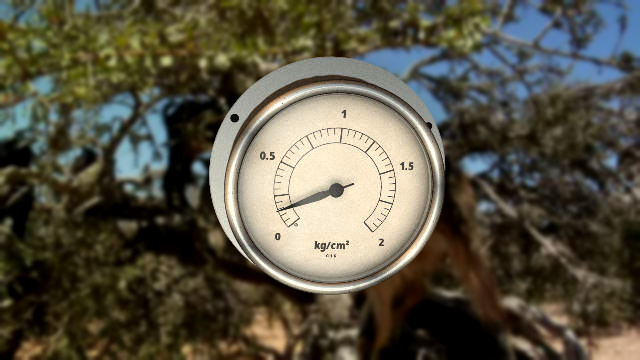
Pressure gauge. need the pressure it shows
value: 0.15 kg/cm²
